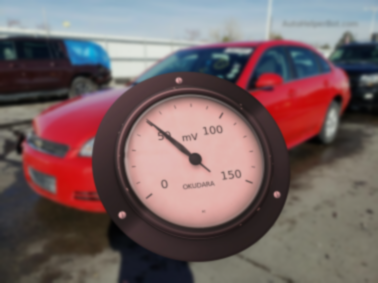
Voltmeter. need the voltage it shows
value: 50 mV
